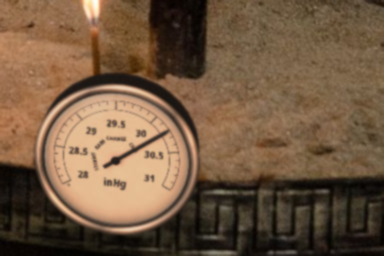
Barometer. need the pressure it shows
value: 30.2 inHg
